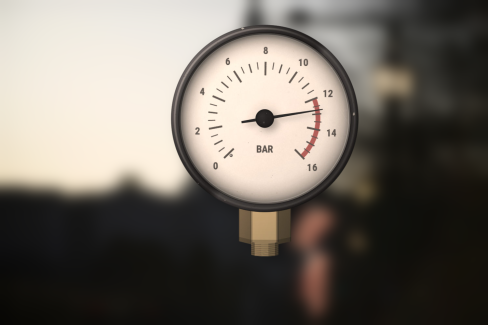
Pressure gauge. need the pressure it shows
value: 12.75 bar
